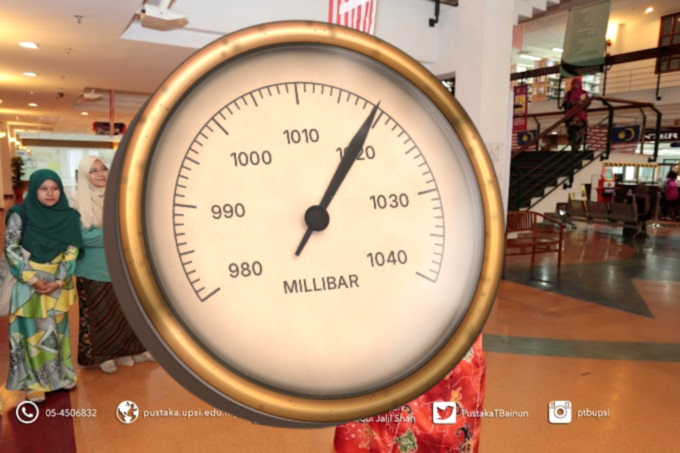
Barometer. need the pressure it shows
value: 1019 mbar
